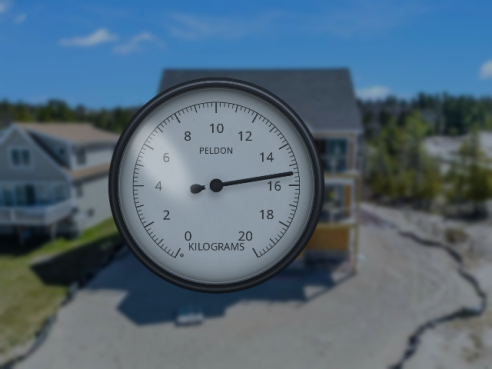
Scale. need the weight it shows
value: 15.4 kg
